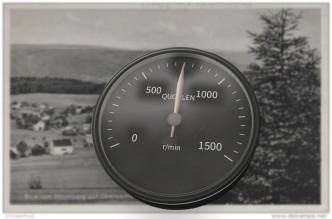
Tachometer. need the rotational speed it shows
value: 750 rpm
